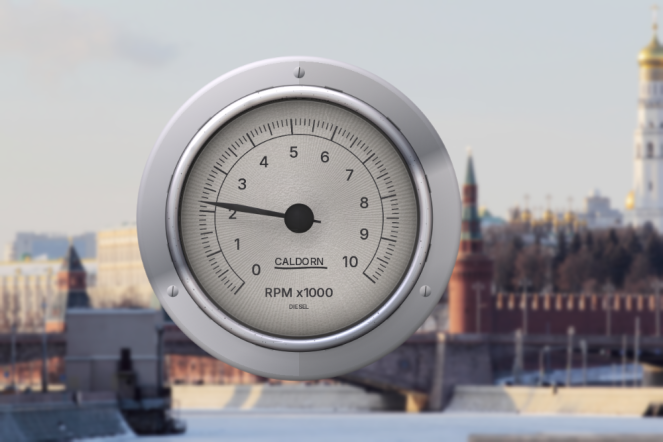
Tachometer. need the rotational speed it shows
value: 2200 rpm
